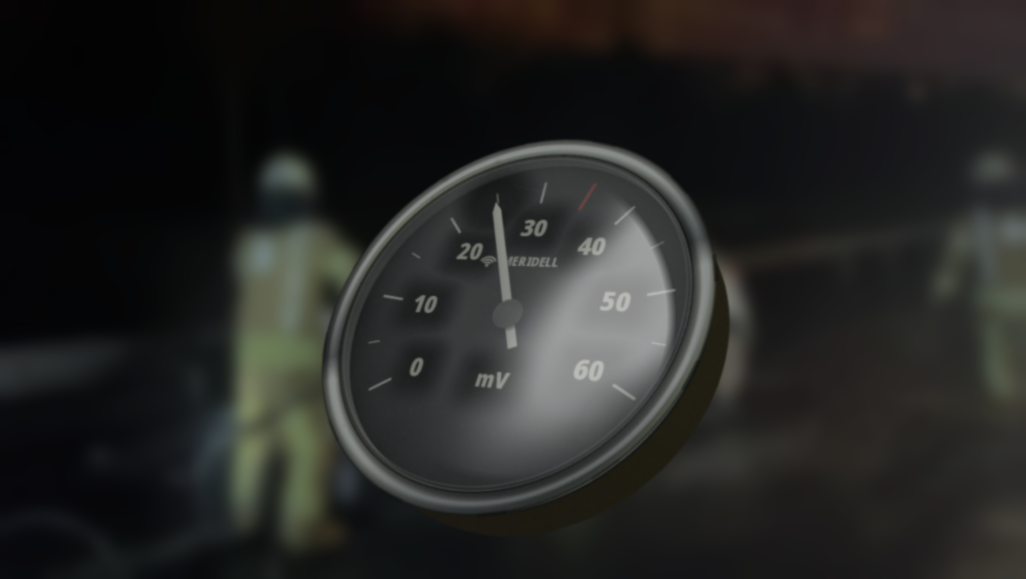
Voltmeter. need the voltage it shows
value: 25 mV
